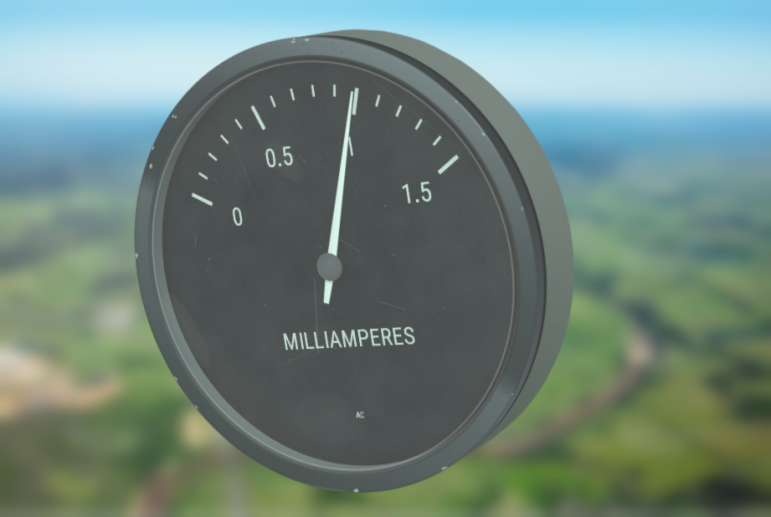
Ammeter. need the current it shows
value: 1 mA
